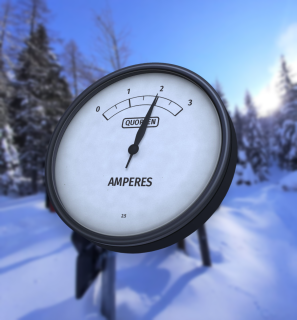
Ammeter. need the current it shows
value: 2 A
